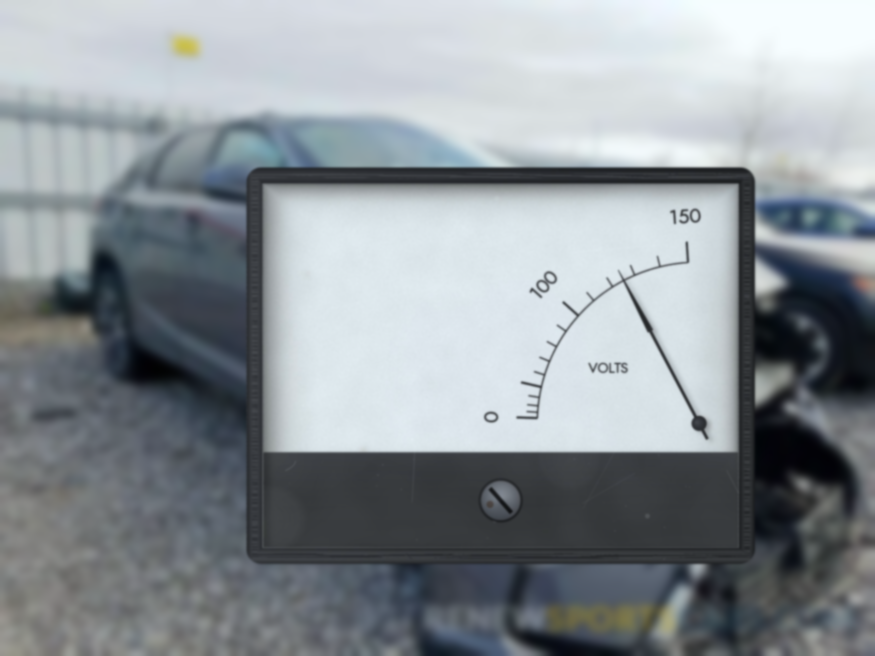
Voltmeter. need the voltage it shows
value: 125 V
